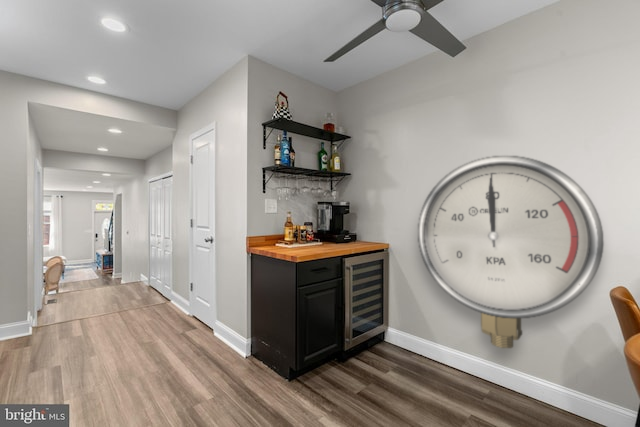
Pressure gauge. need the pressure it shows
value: 80 kPa
